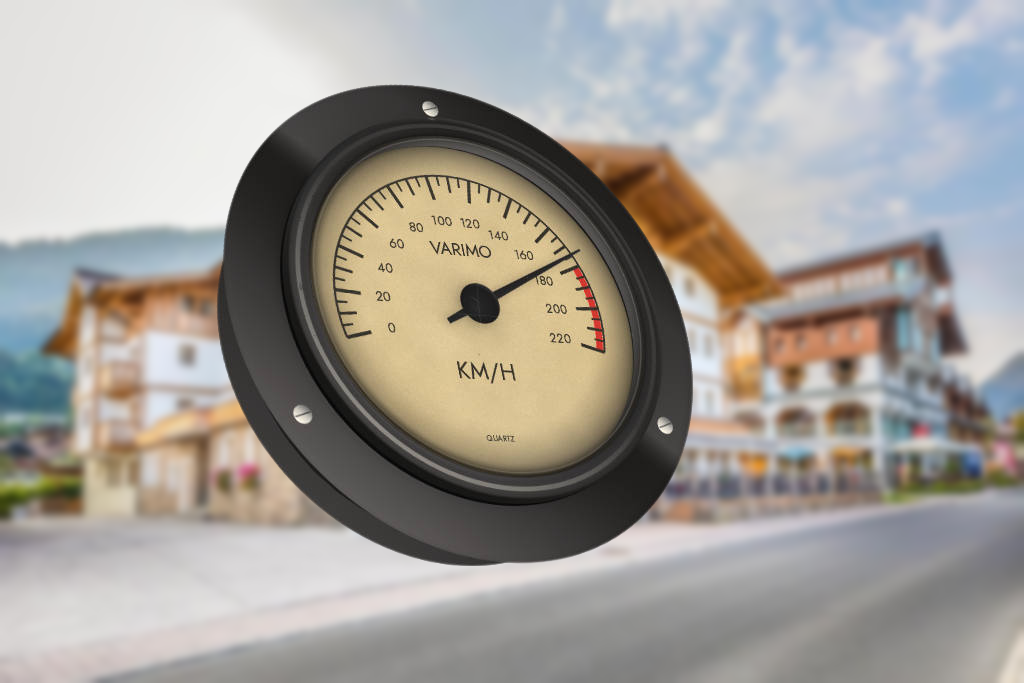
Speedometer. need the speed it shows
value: 175 km/h
